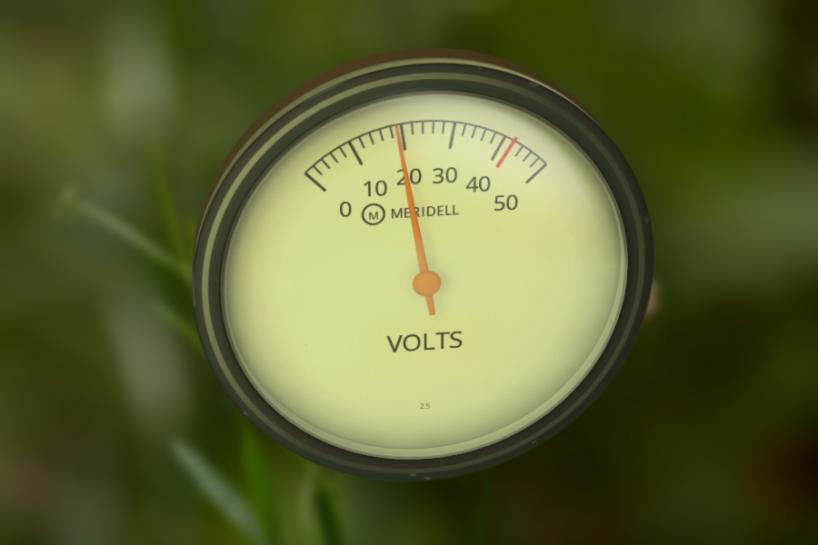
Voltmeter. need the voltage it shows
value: 19 V
